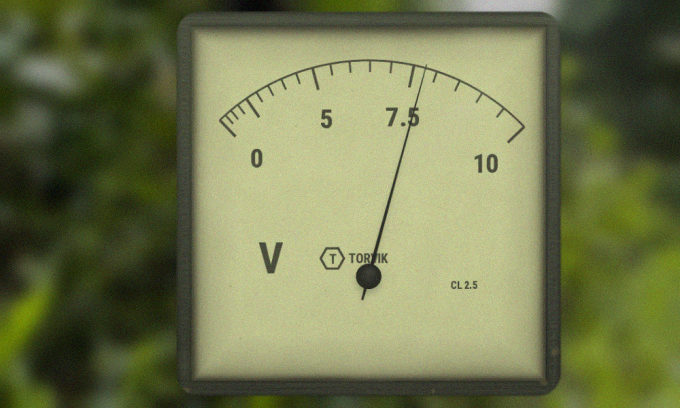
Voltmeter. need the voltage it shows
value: 7.75 V
